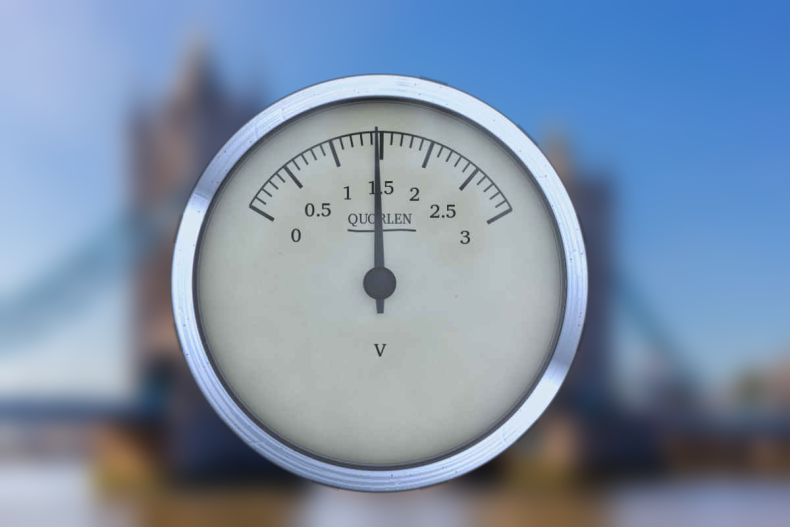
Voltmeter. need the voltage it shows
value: 1.45 V
